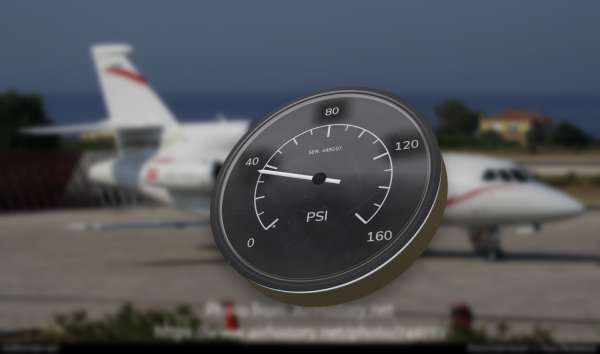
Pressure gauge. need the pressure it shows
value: 35 psi
